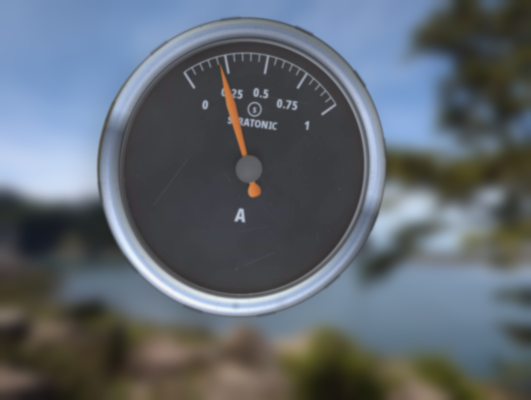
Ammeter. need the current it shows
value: 0.2 A
